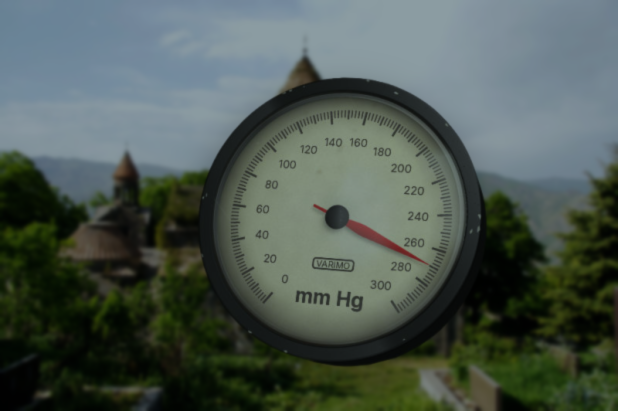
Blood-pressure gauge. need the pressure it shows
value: 270 mmHg
